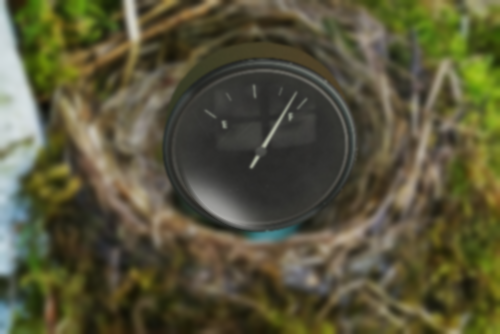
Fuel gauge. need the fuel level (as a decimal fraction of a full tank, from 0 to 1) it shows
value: 0.875
